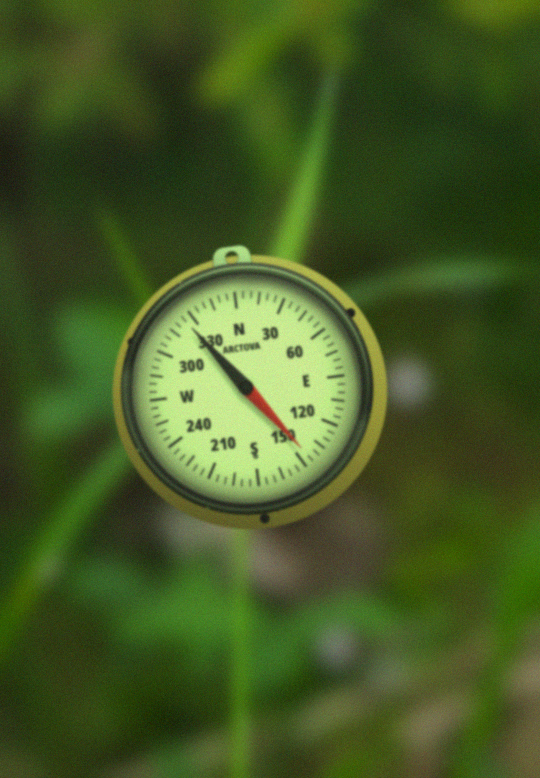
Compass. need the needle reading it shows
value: 145 °
